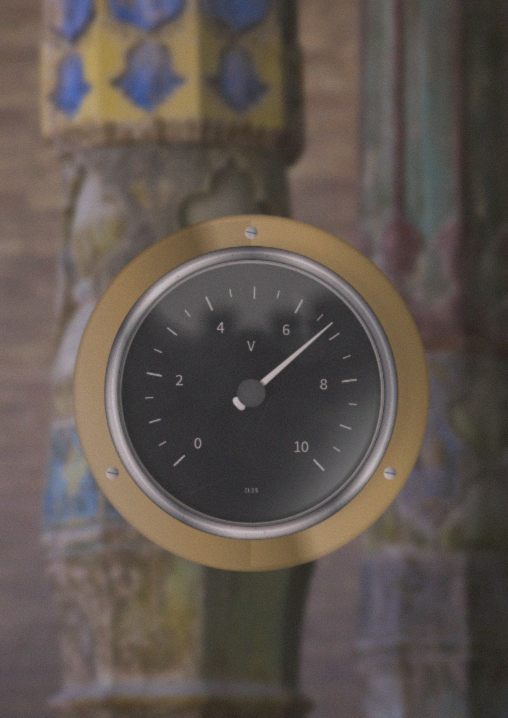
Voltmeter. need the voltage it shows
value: 6.75 V
